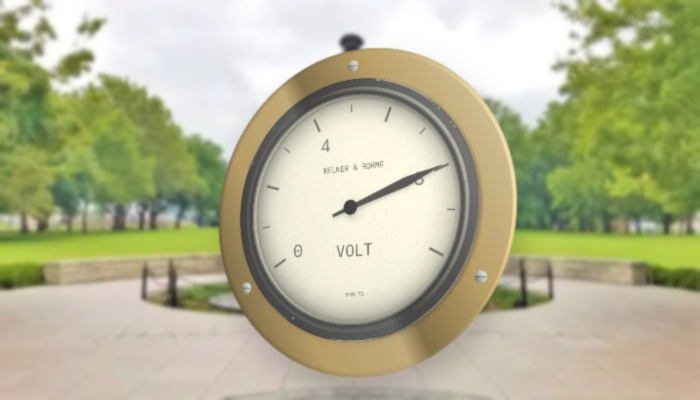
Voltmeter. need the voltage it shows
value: 8 V
